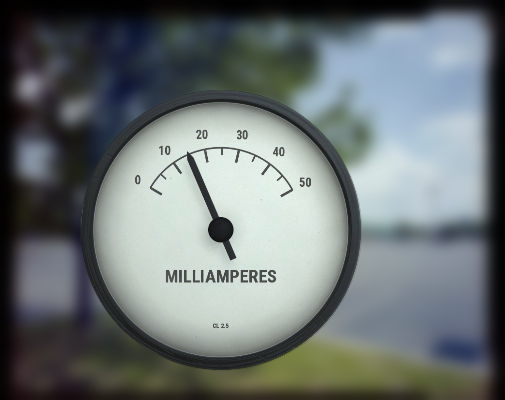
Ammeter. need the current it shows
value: 15 mA
